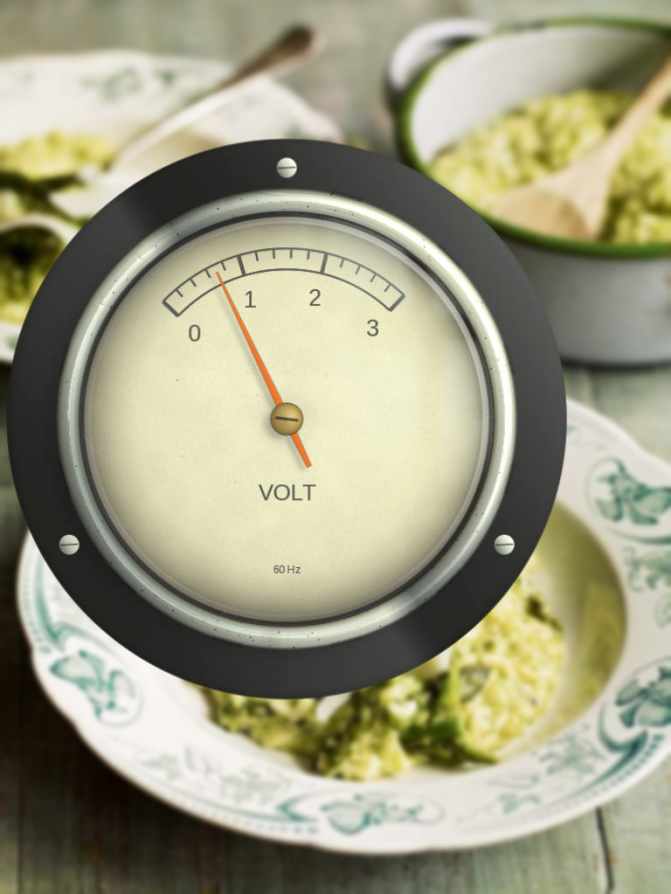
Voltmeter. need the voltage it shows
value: 0.7 V
